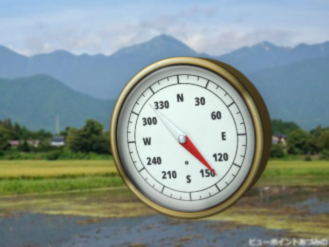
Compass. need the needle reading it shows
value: 140 °
